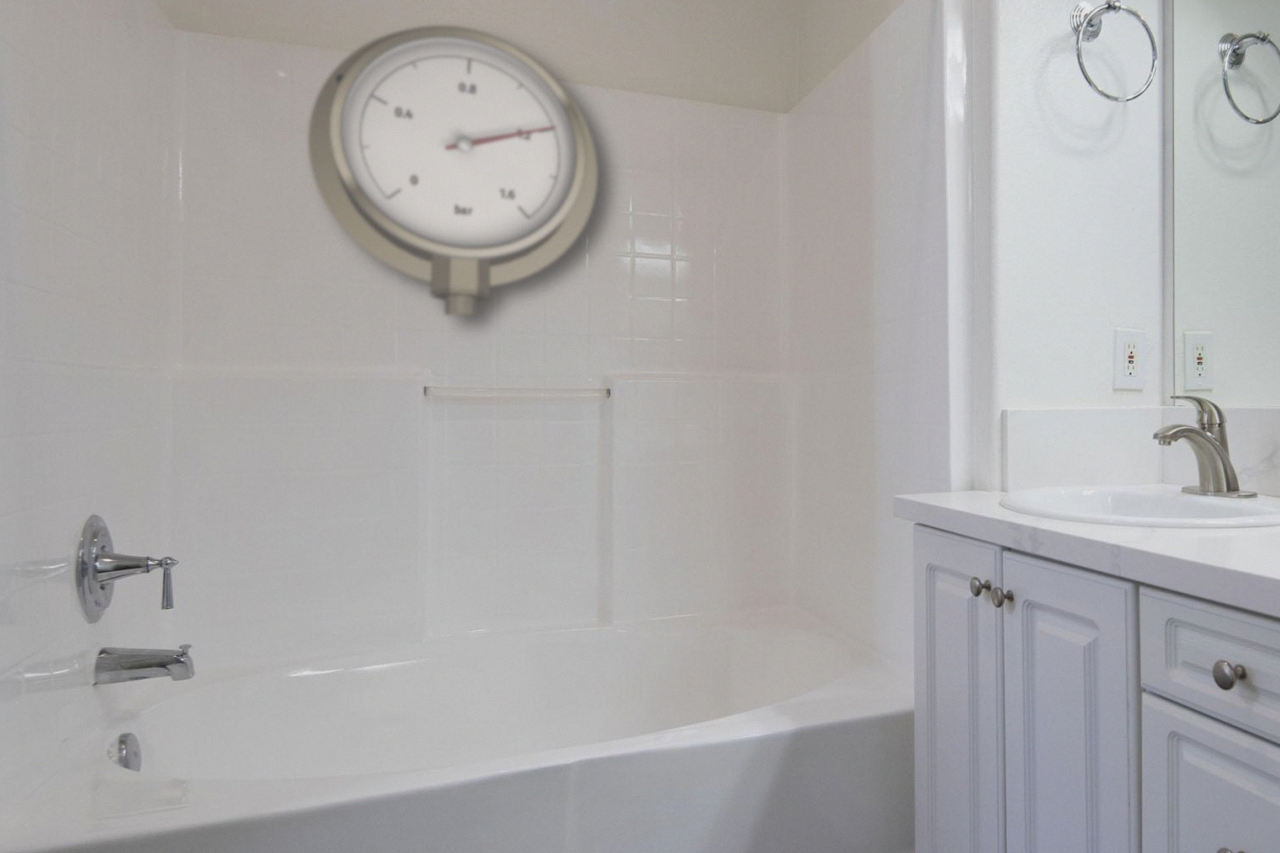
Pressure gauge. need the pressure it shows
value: 1.2 bar
